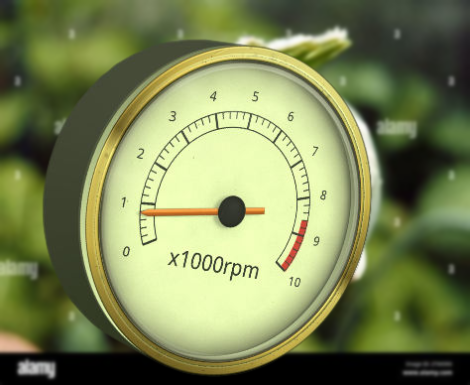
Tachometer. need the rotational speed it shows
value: 800 rpm
